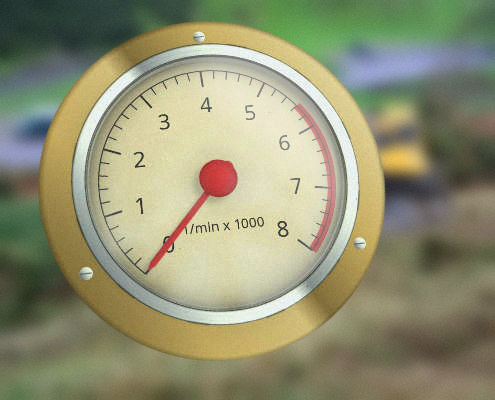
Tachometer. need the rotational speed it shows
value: 0 rpm
